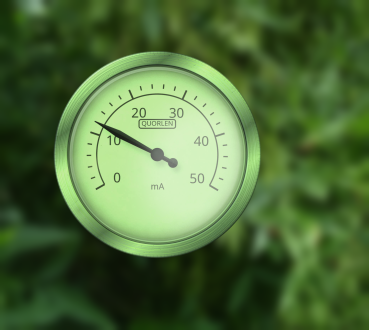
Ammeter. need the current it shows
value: 12 mA
